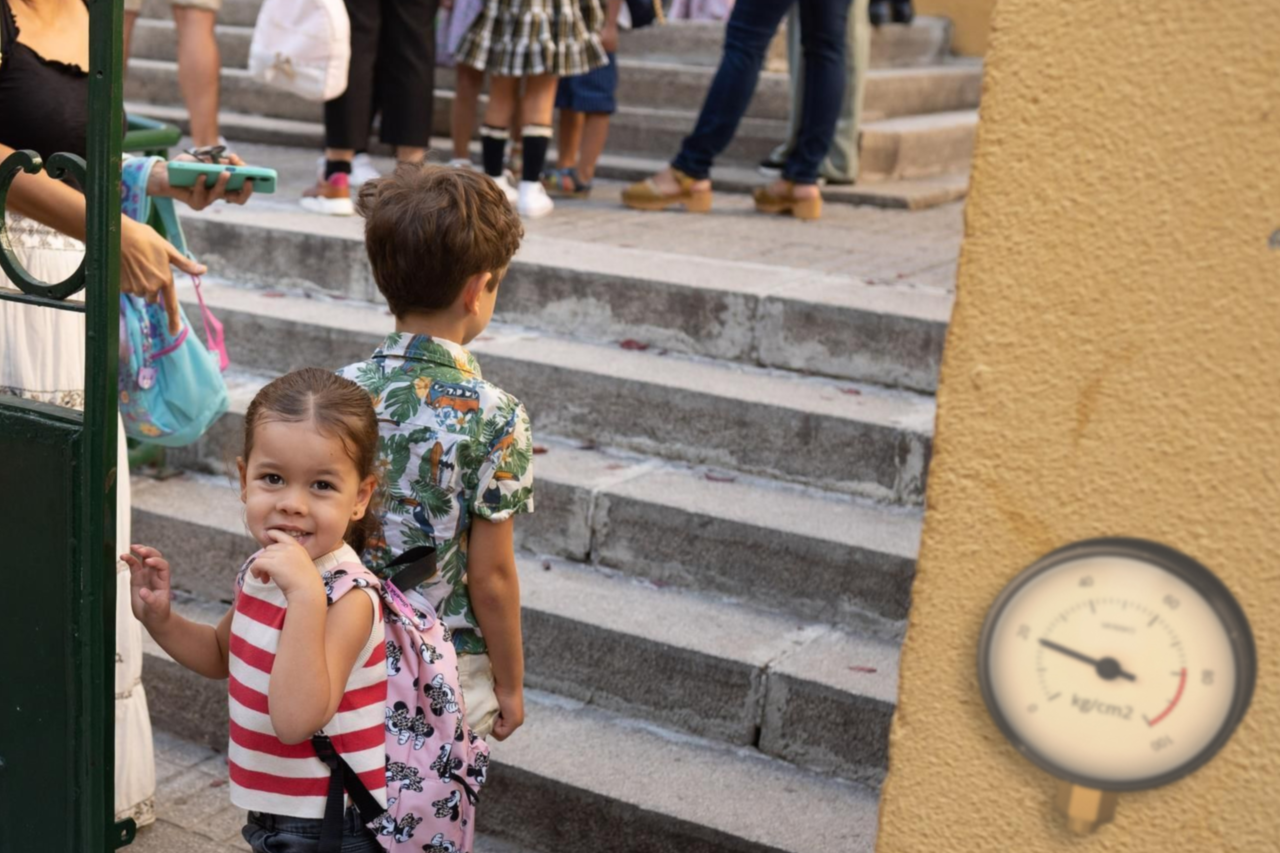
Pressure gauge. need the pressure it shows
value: 20 kg/cm²
